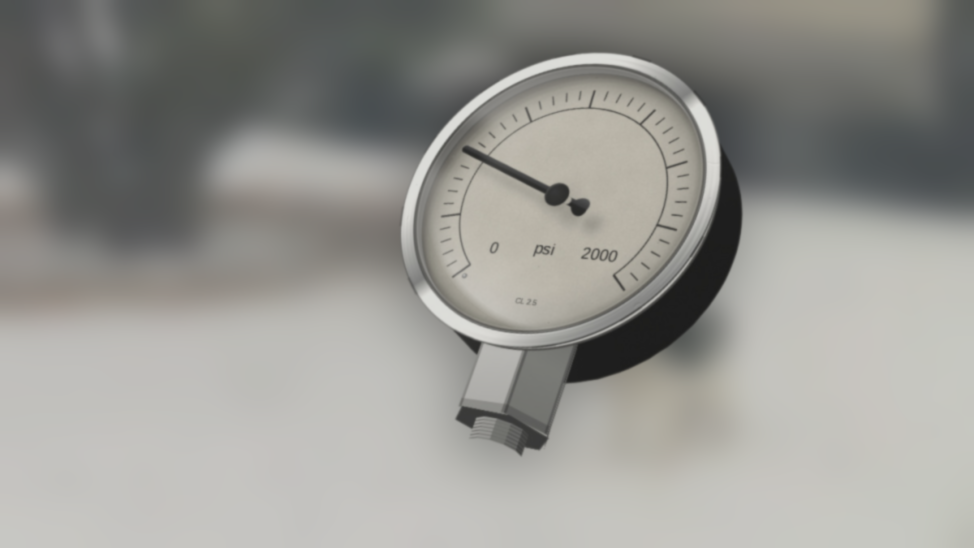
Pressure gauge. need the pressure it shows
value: 500 psi
